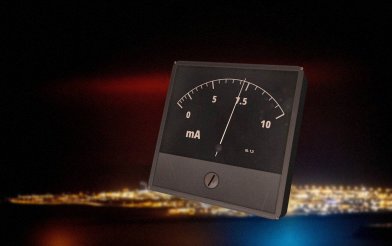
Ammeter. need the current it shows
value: 7.25 mA
